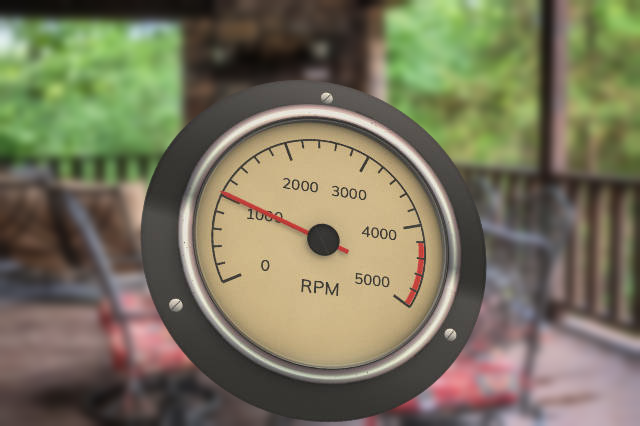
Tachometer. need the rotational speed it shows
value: 1000 rpm
